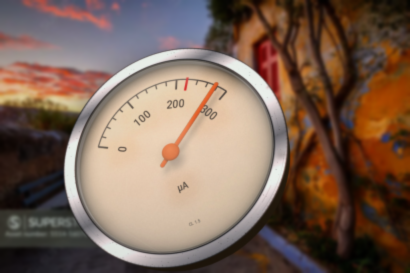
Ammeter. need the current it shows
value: 280 µA
